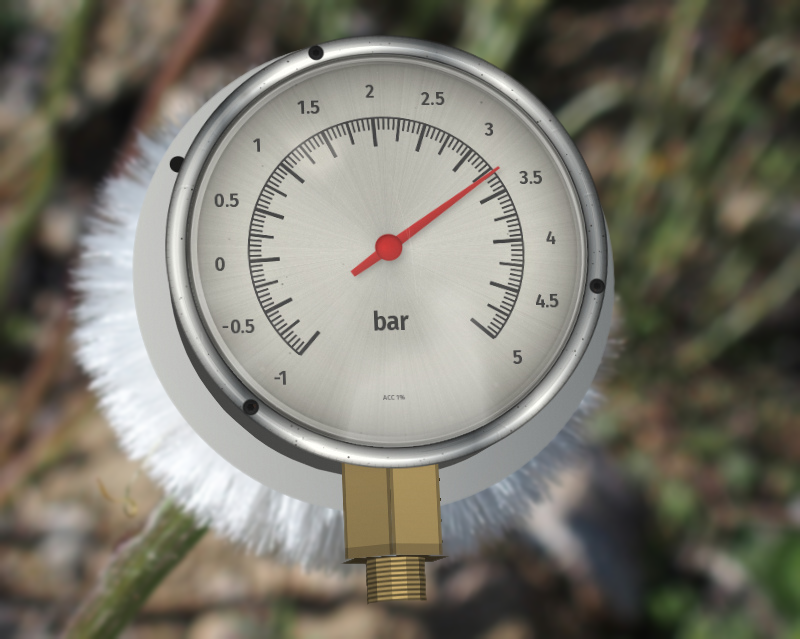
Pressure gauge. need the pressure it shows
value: 3.3 bar
